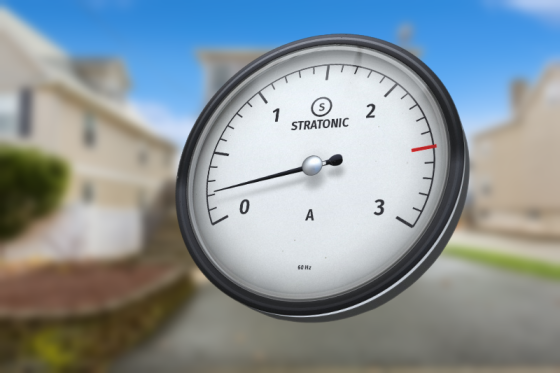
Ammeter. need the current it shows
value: 0.2 A
